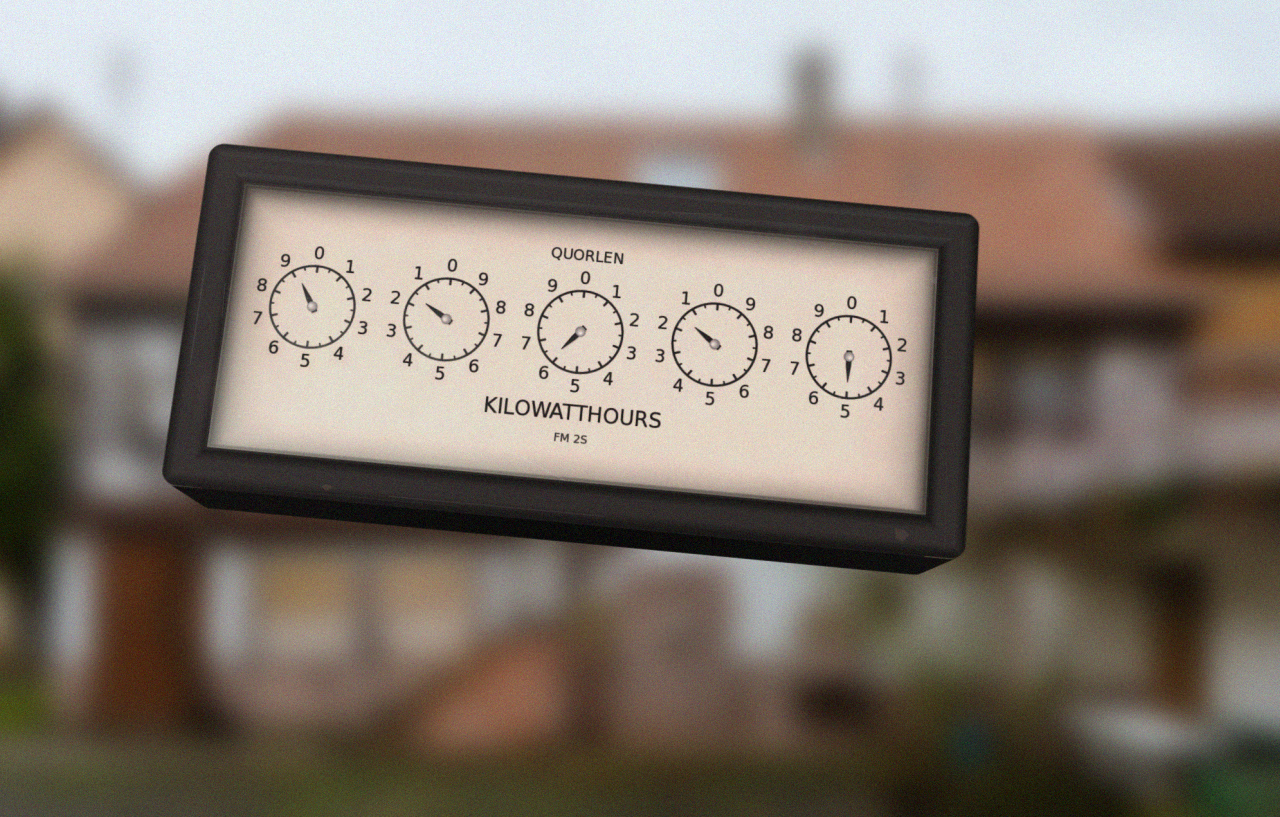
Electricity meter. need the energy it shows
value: 91615 kWh
